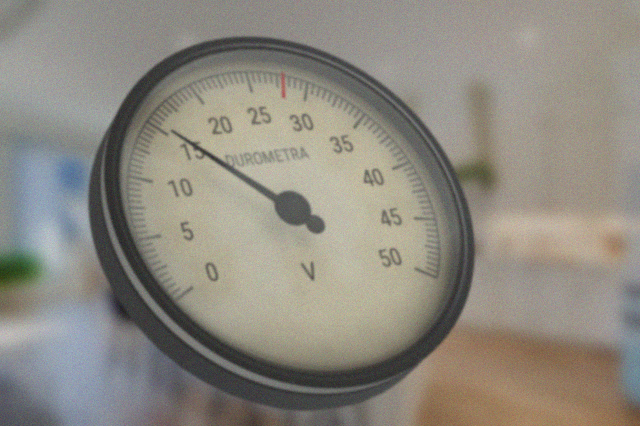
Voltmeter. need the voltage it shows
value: 15 V
